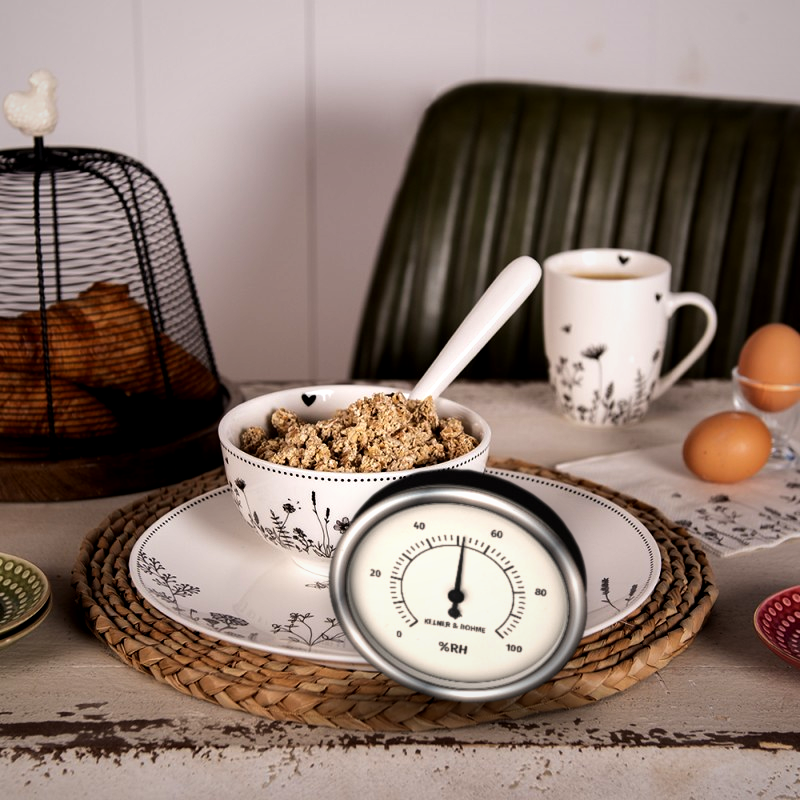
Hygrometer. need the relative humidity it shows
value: 52 %
